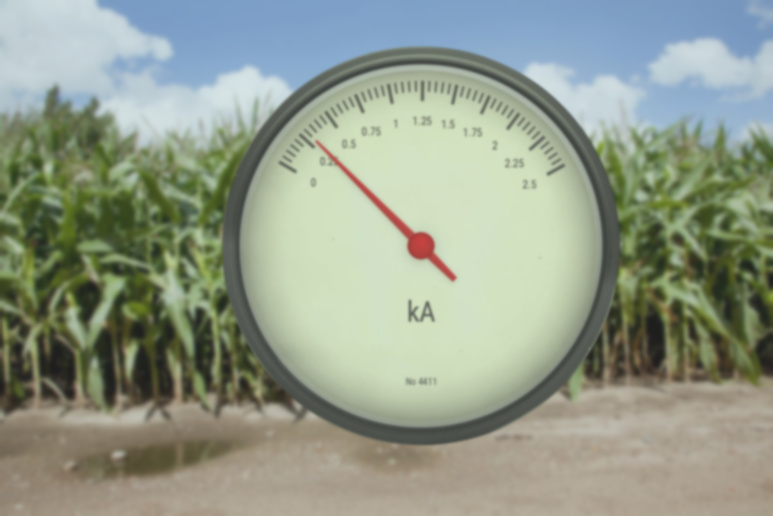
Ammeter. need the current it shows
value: 0.3 kA
